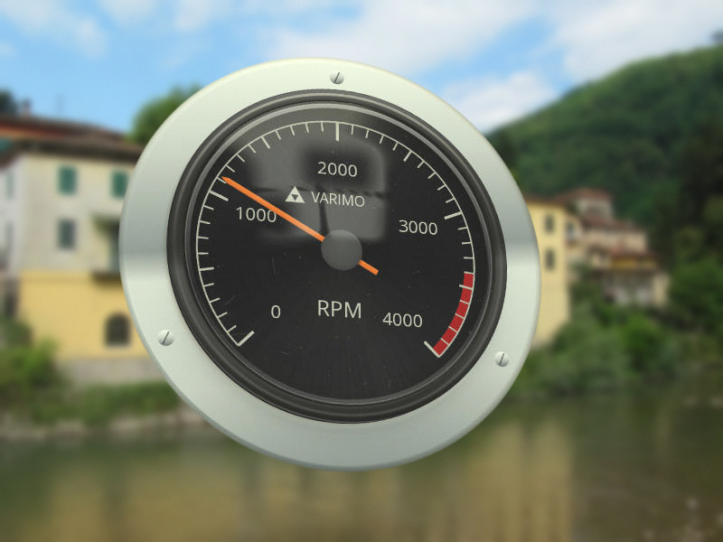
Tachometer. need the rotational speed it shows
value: 1100 rpm
